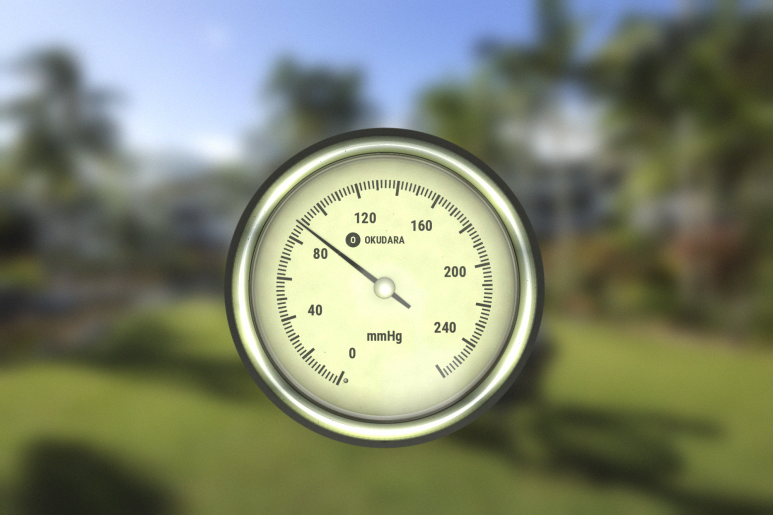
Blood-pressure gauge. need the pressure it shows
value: 88 mmHg
